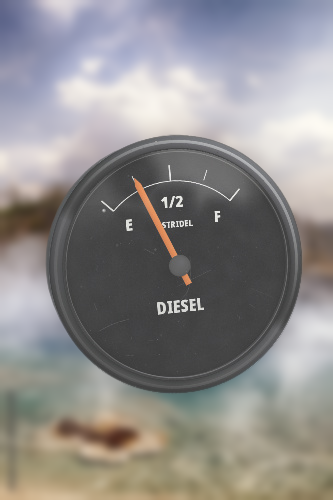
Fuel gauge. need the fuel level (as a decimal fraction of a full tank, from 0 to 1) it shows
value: 0.25
